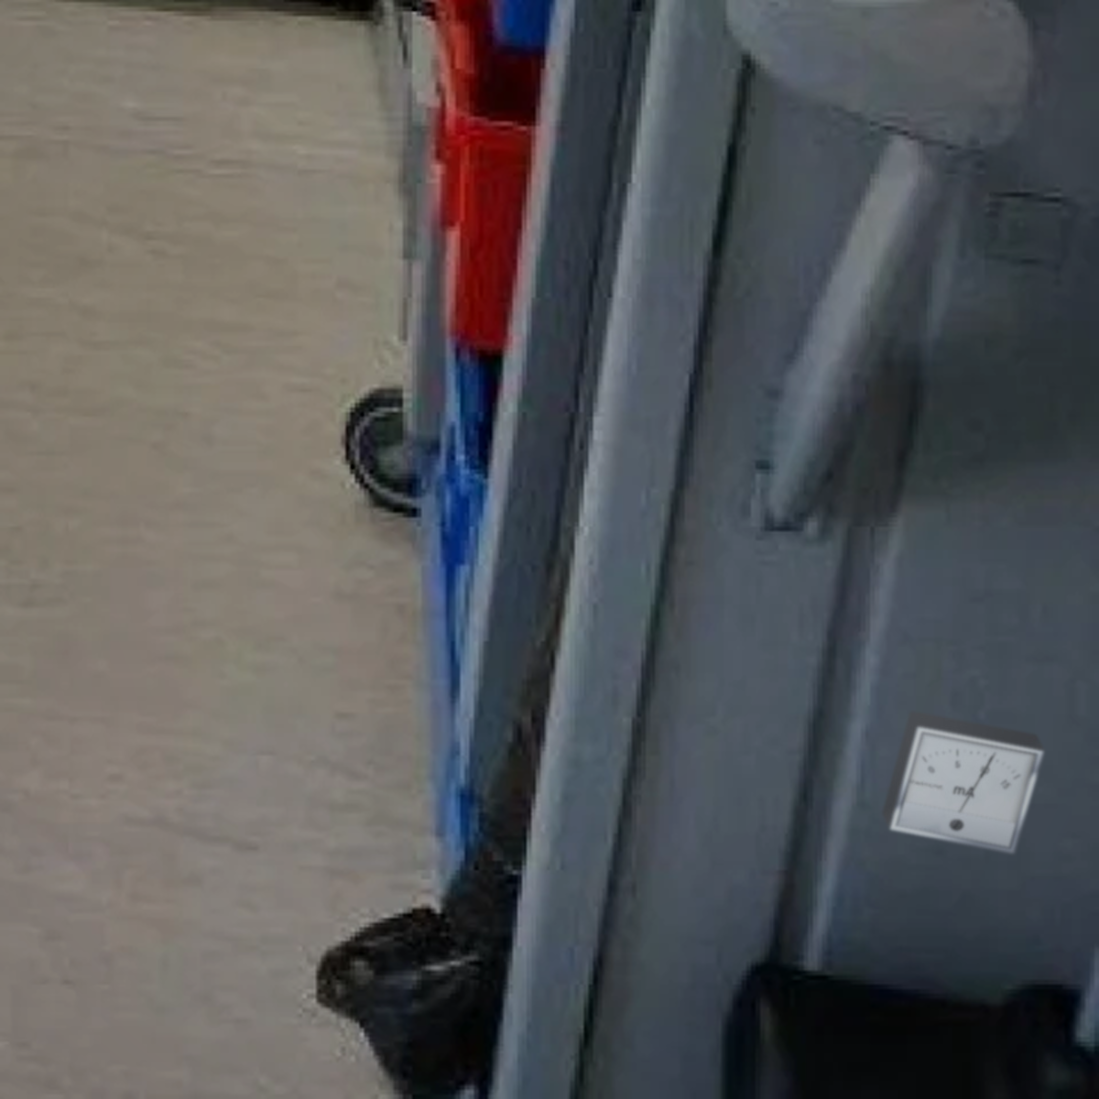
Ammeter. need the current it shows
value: 10 mA
